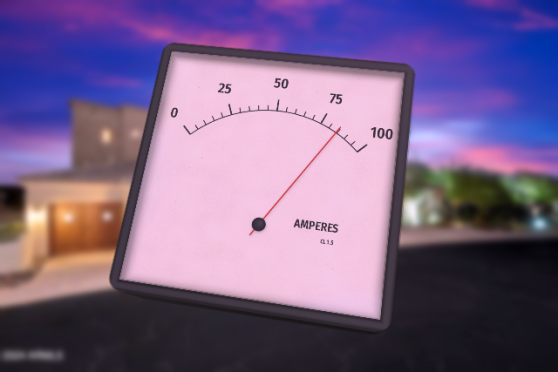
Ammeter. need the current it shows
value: 85 A
